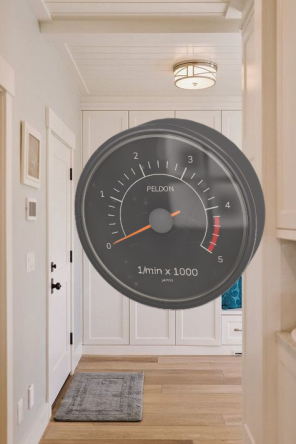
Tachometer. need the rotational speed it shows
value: 0 rpm
